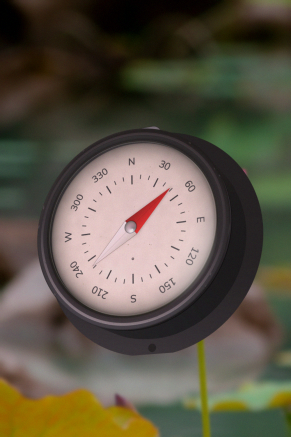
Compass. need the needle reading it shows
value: 50 °
